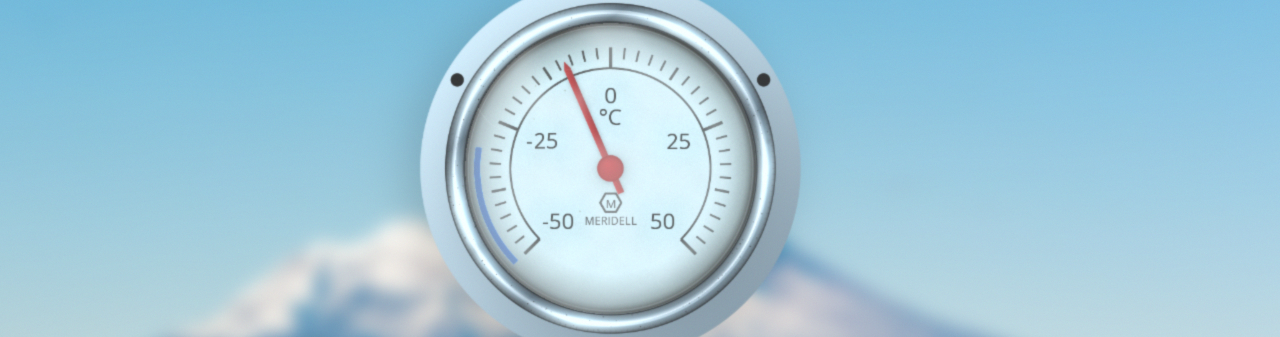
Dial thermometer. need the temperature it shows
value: -8.75 °C
